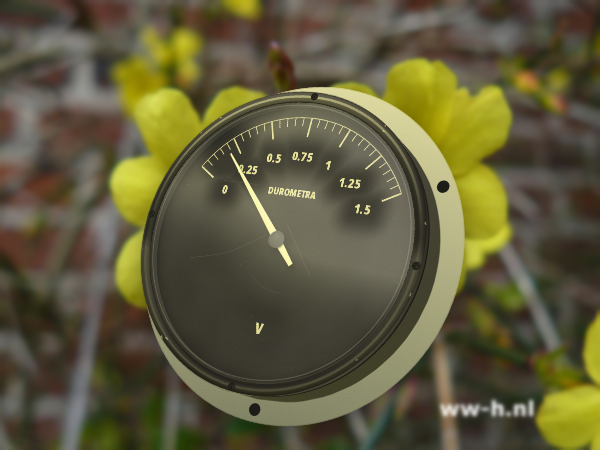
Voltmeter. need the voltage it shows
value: 0.2 V
